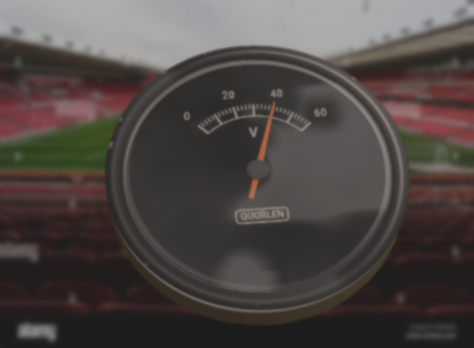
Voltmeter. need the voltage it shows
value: 40 V
